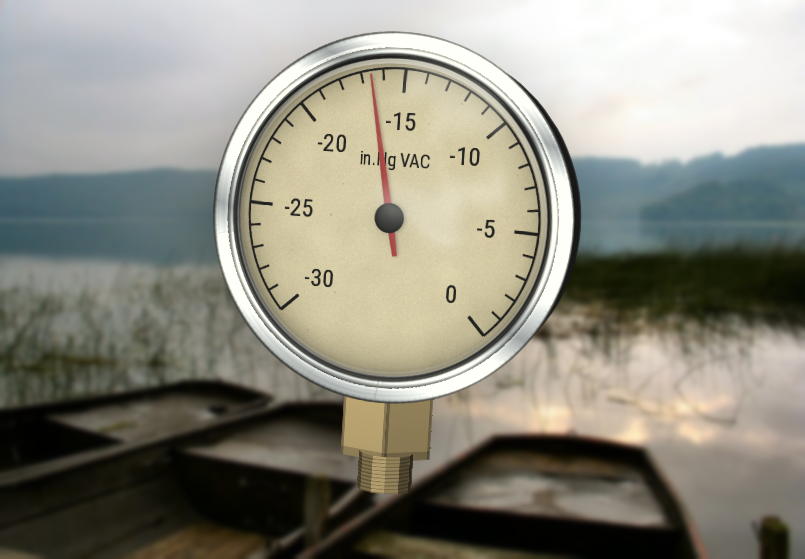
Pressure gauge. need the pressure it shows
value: -16.5 inHg
